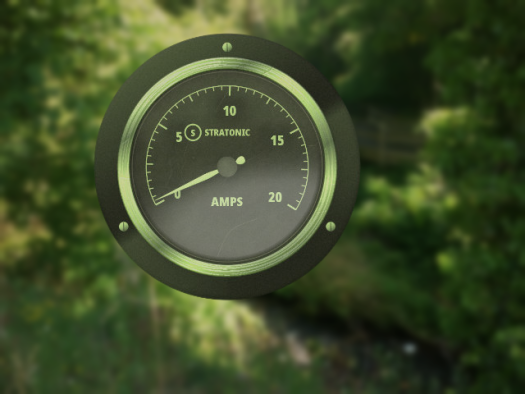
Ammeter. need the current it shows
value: 0.25 A
